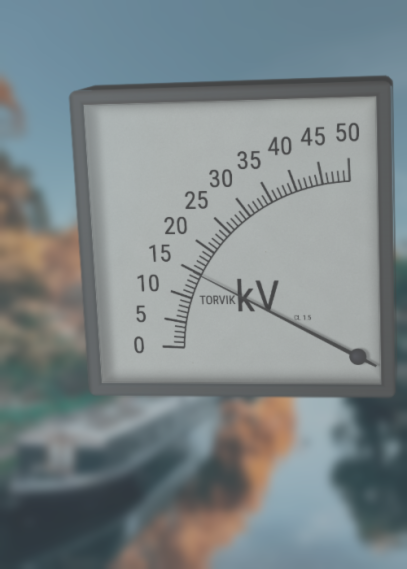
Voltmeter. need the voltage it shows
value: 15 kV
